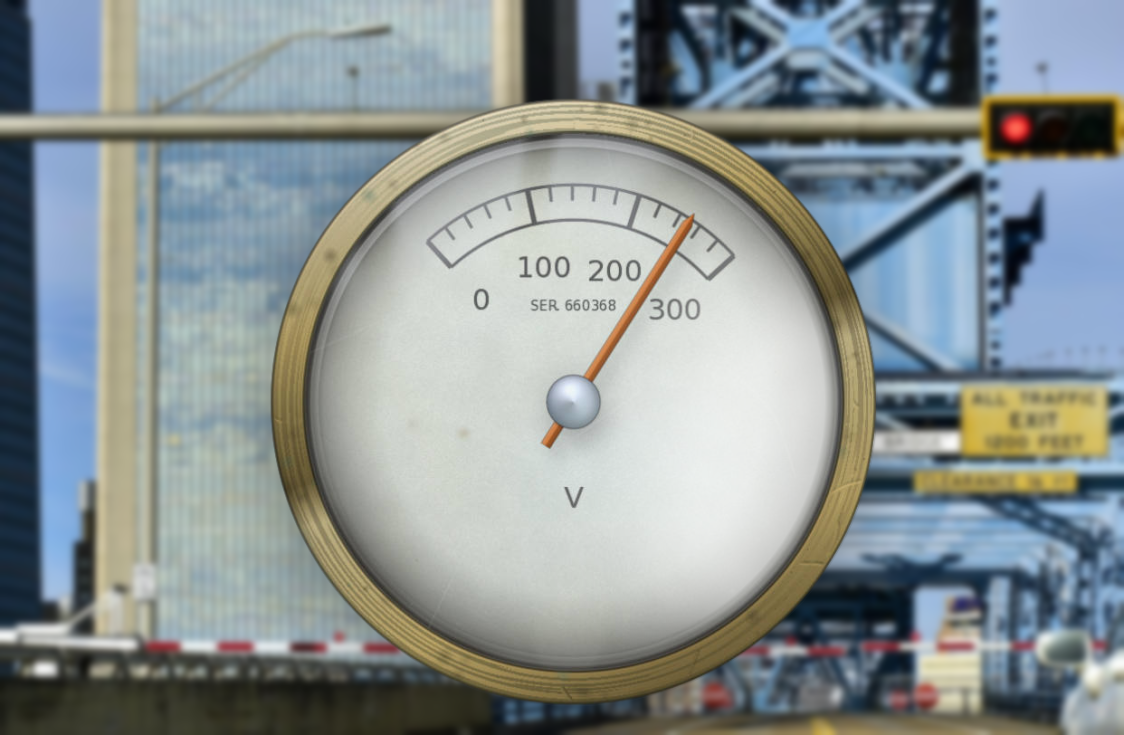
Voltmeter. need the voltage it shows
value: 250 V
